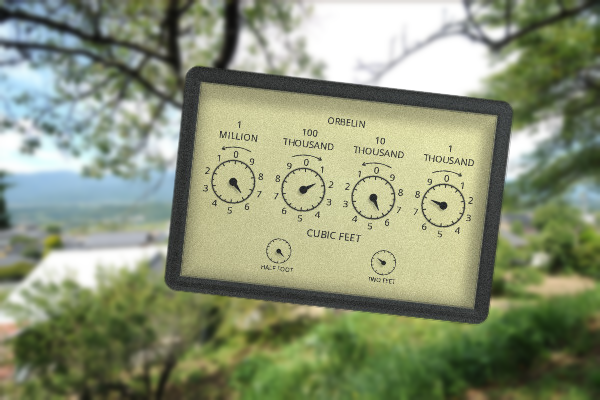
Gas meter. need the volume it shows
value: 615800 ft³
